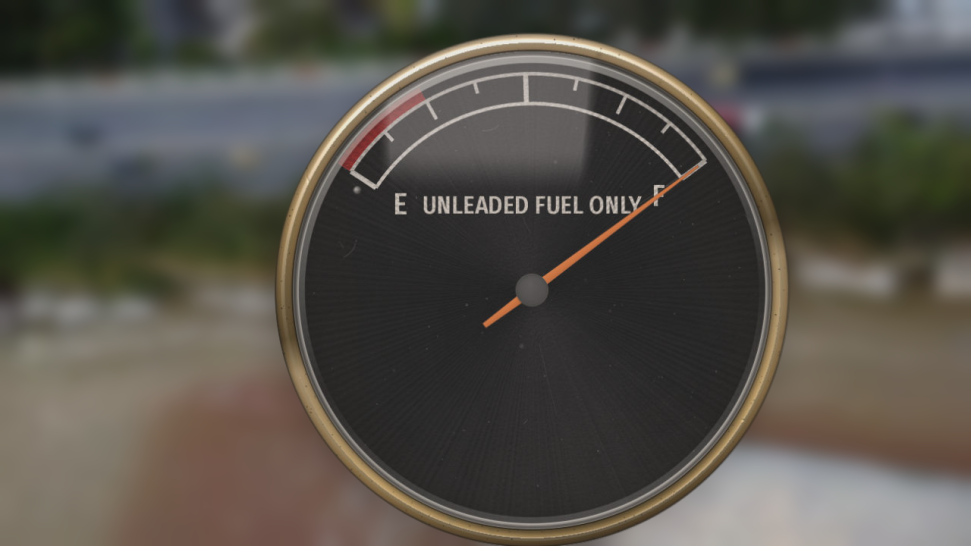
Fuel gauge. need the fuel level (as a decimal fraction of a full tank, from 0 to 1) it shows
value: 1
